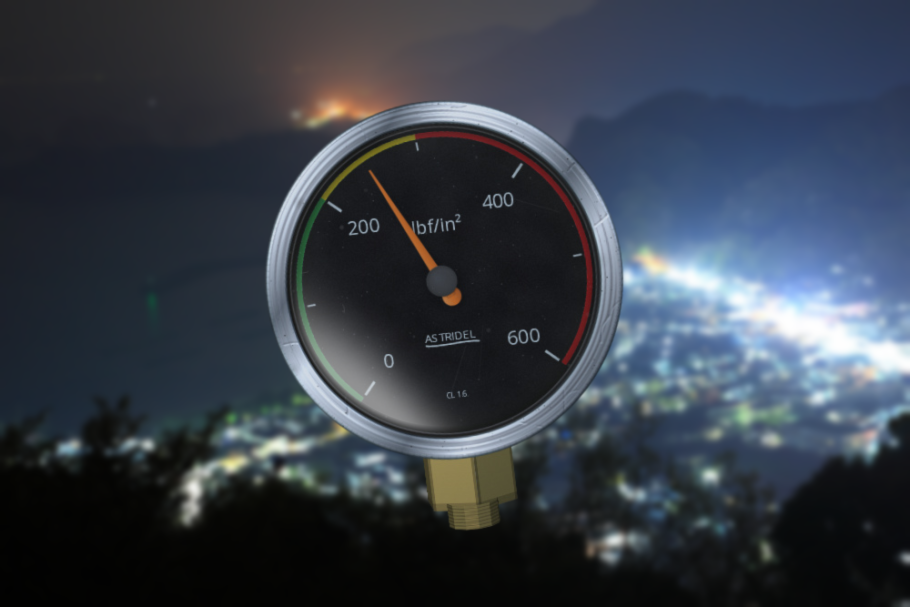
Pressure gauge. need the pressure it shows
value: 250 psi
